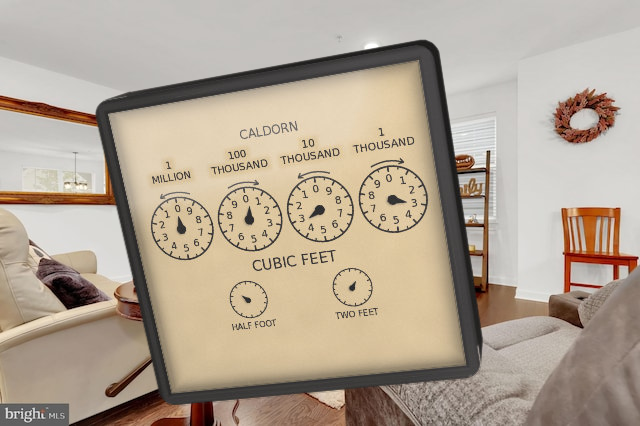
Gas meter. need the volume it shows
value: 3300 ft³
